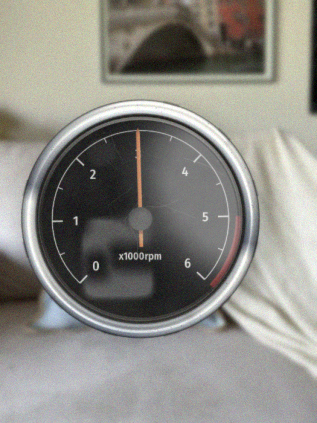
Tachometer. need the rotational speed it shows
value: 3000 rpm
